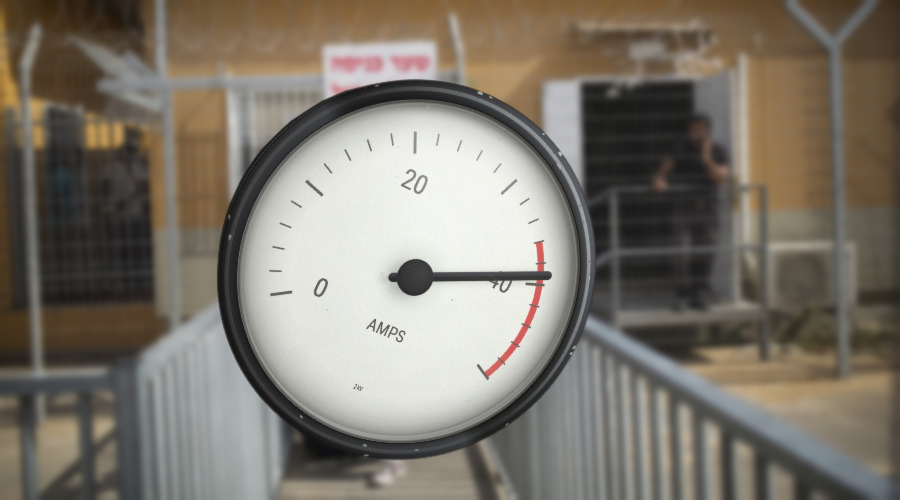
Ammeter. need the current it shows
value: 39 A
